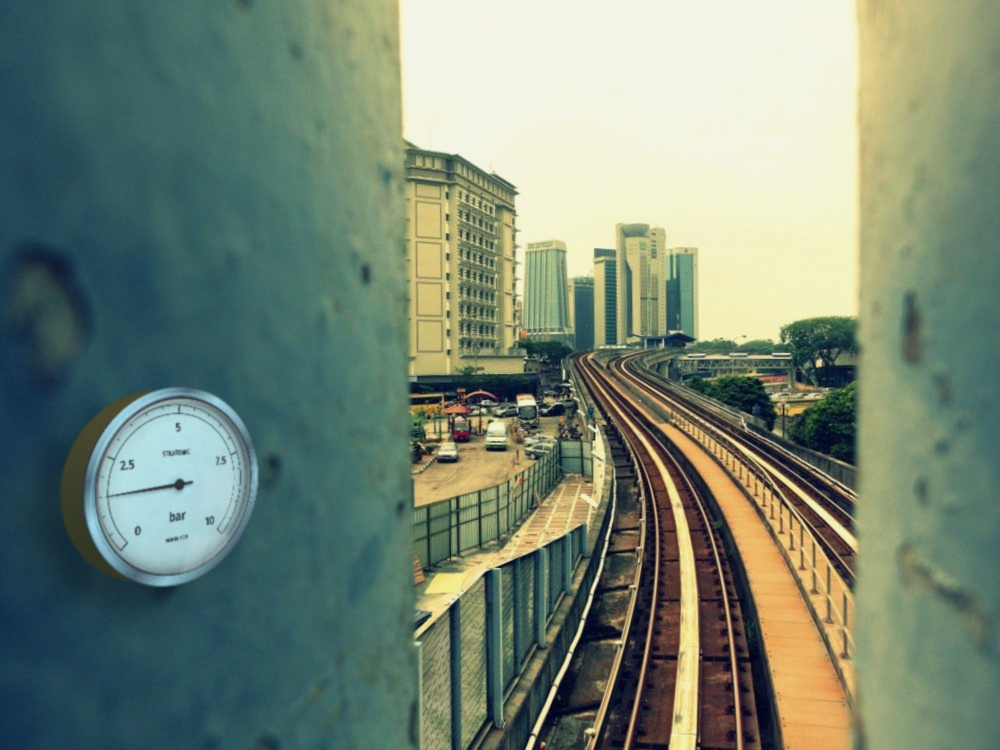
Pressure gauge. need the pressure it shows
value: 1.5 bar
